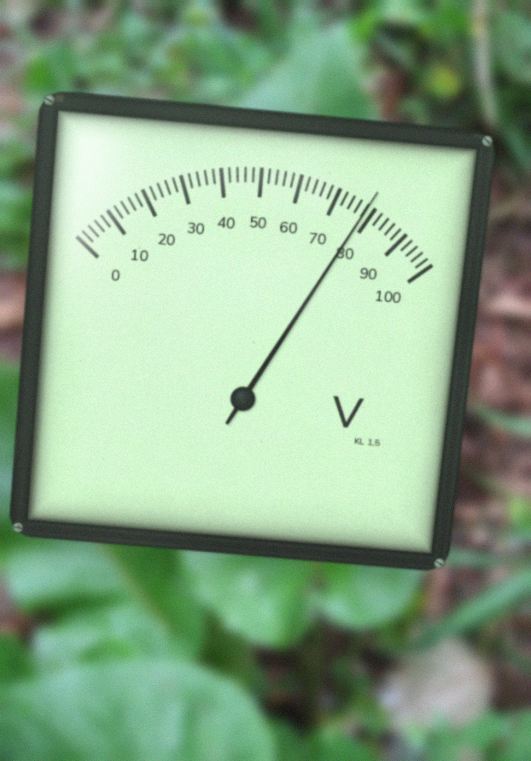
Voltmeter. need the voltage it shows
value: 78 V
